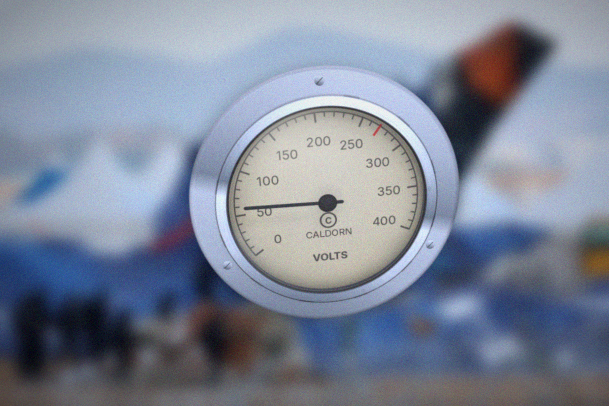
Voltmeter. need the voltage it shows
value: 60 V
